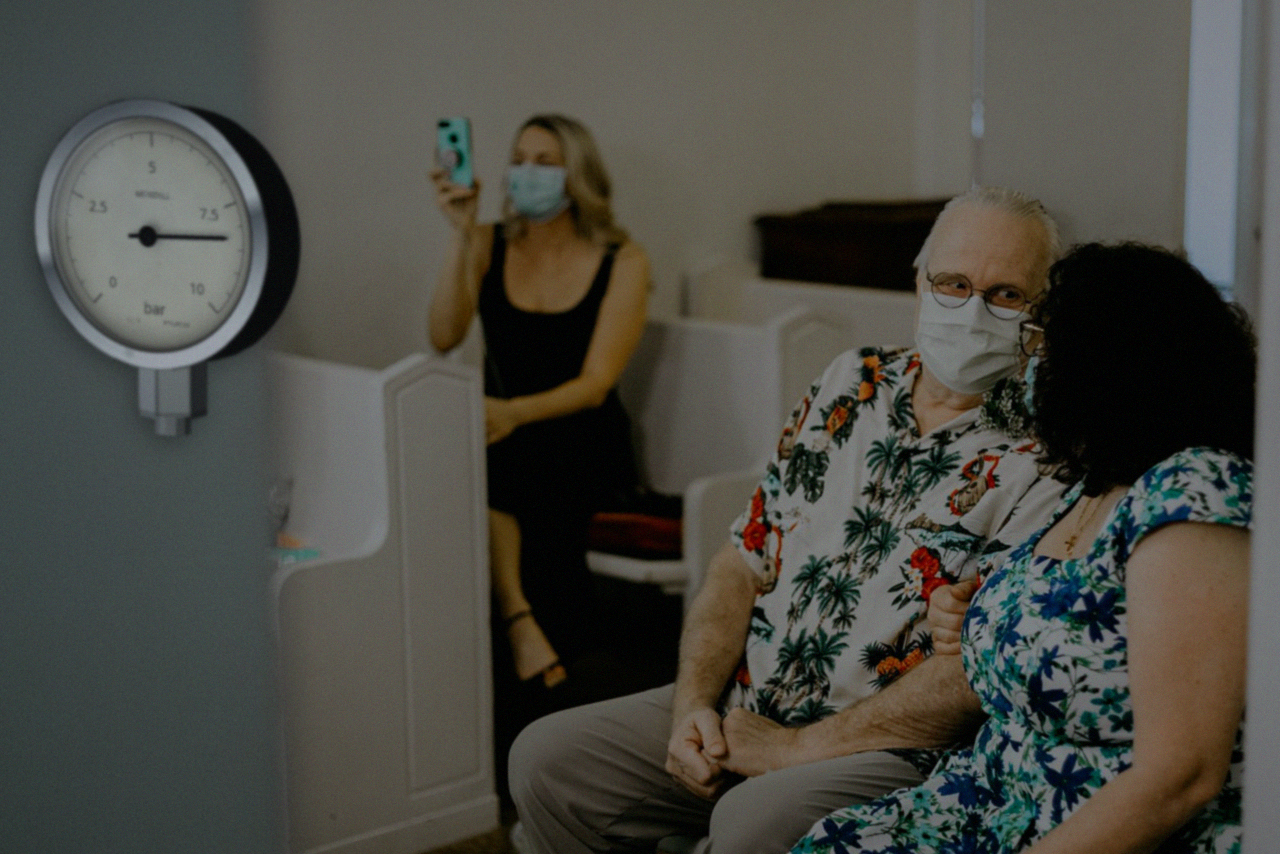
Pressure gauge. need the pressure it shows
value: 8.25 bar
